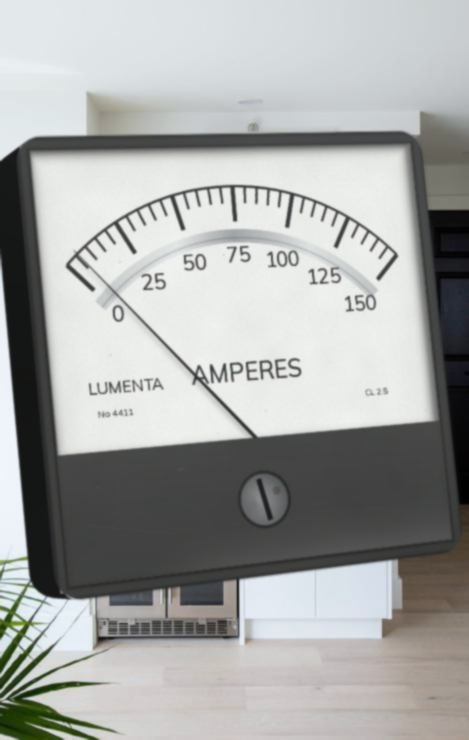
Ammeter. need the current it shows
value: 5 A
